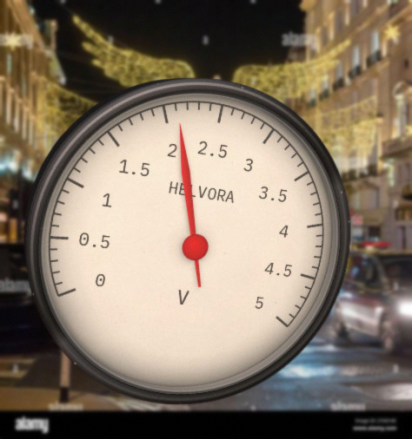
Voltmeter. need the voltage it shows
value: 2.1 V
